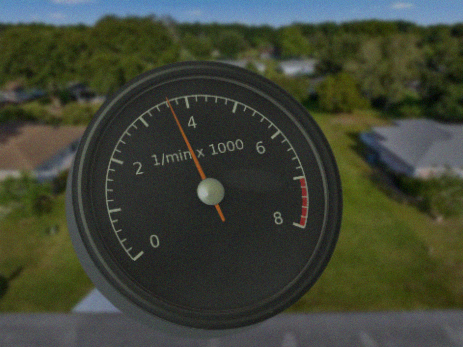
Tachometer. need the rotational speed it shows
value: 3600 rpm
